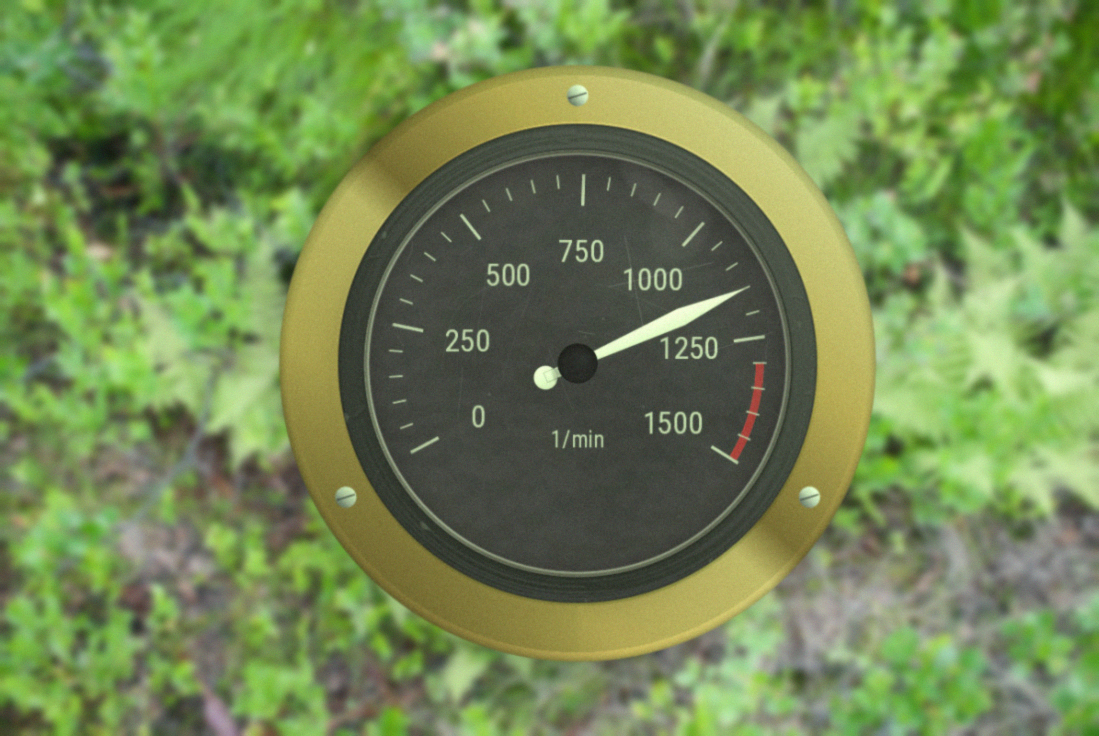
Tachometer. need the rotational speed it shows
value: 1150 rpm
